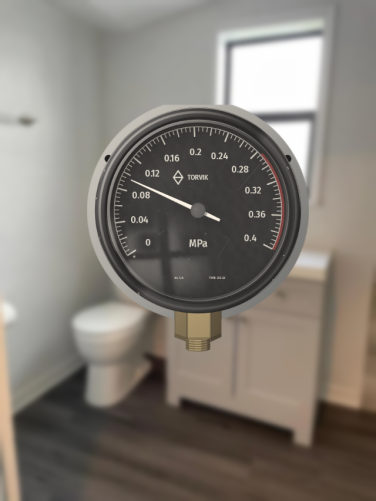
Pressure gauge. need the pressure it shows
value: 0.095 MPa
